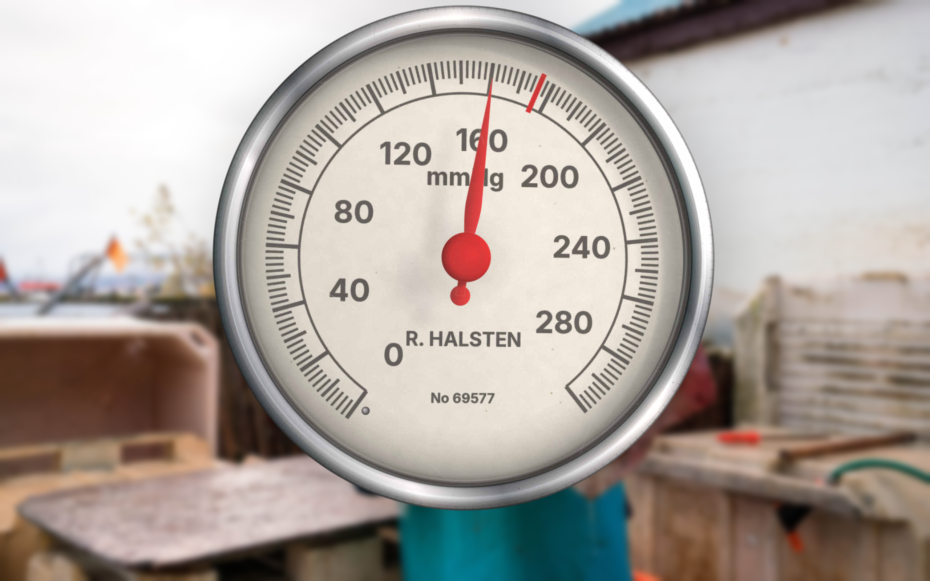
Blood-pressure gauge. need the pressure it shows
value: 160 mmHg
